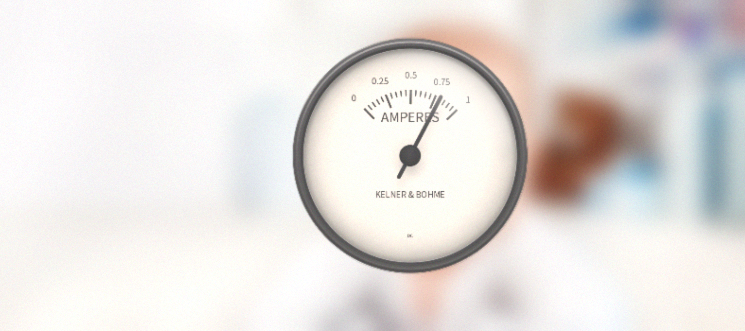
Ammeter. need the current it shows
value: 0.8 A
